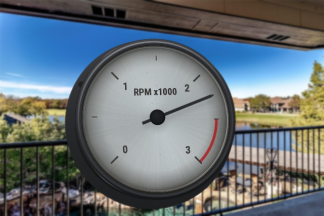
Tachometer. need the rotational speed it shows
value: 2250 rpm
